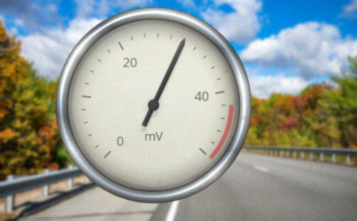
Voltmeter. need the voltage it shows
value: 30 mV
